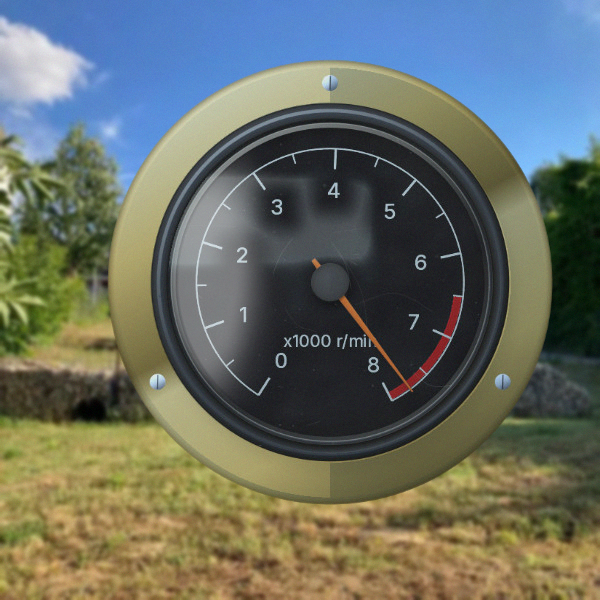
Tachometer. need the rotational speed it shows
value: 7750 rpm
